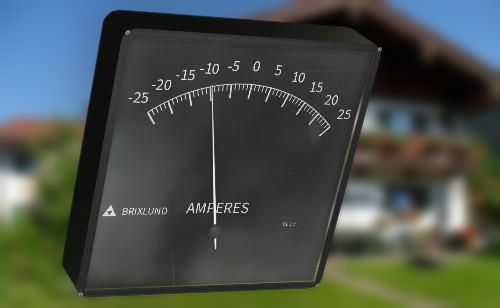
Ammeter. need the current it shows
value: -10 A
